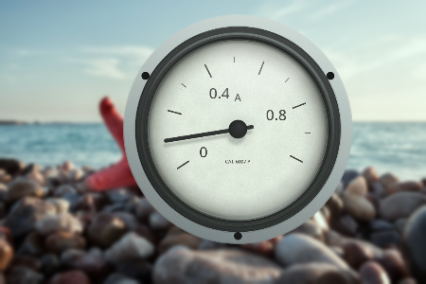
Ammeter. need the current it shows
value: 0.1 A
